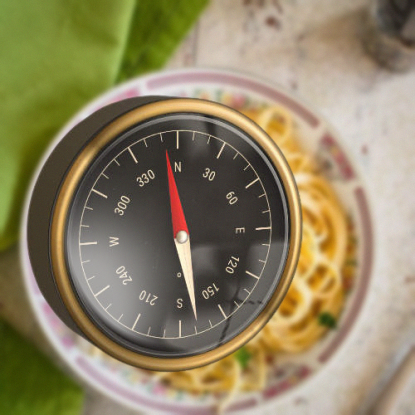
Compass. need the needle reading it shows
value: 350 °
